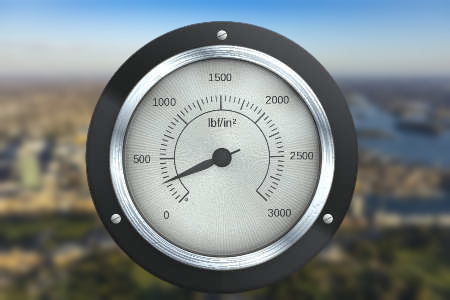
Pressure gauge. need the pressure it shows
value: 250 psi
